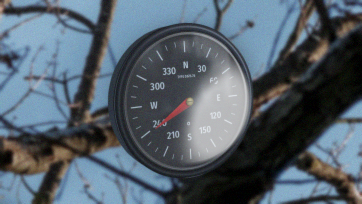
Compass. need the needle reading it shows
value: 240 °
